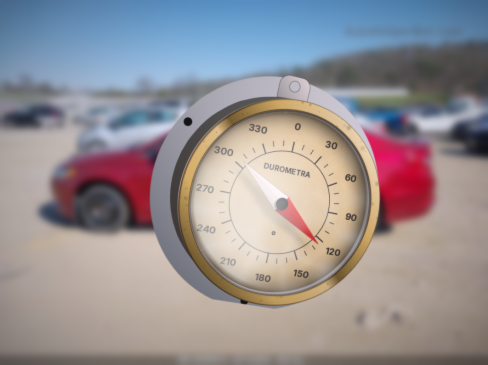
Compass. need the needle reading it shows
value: 125 °
